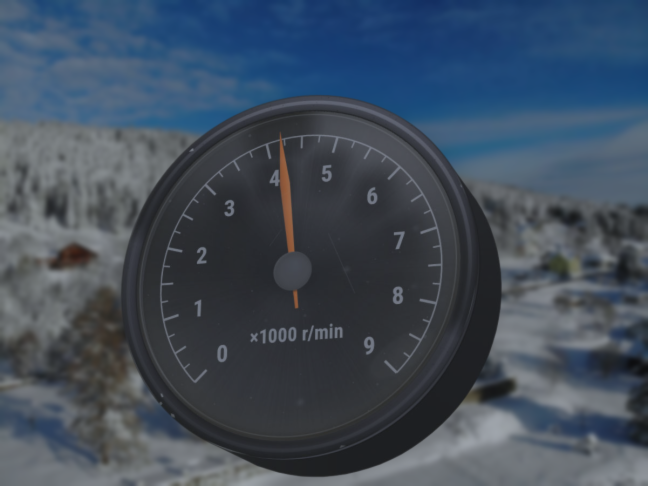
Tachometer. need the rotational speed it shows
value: 4250 rpm
